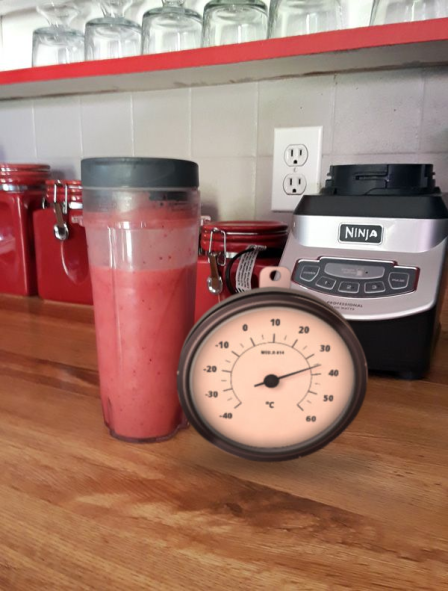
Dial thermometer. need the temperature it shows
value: 35 °C
